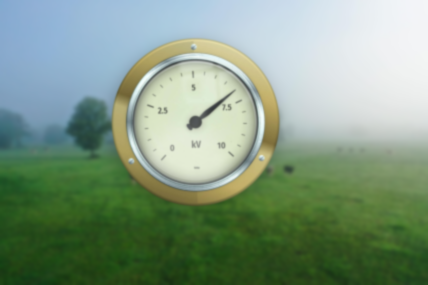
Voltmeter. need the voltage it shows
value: 7 kV
